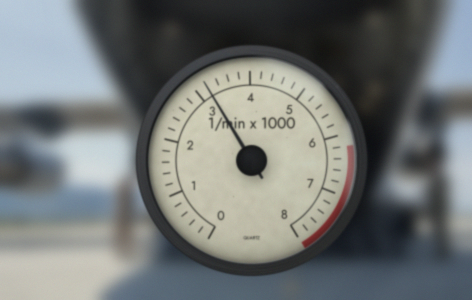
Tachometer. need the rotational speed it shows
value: 3200 rpm
